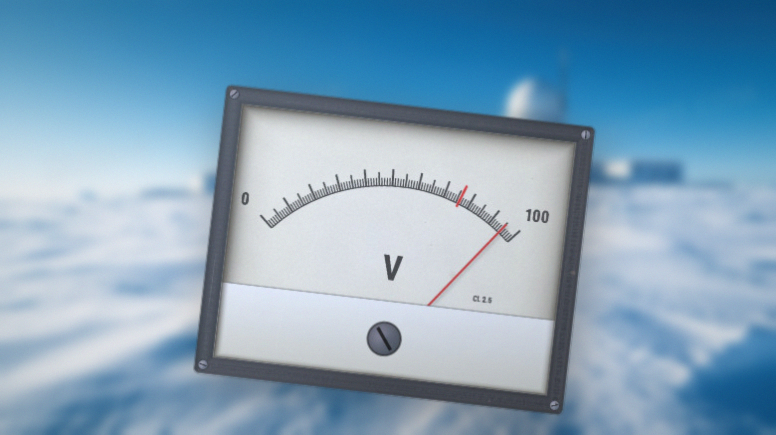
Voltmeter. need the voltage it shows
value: 95 V
